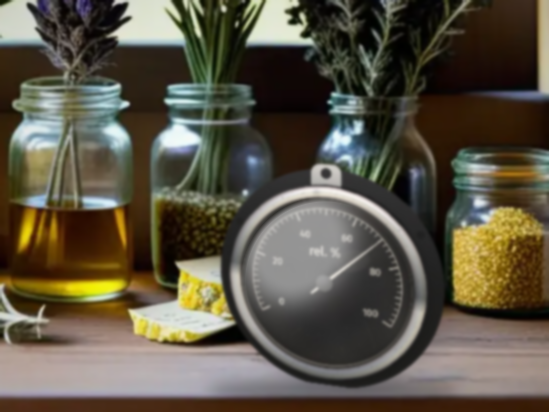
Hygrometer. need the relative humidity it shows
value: 70 %
